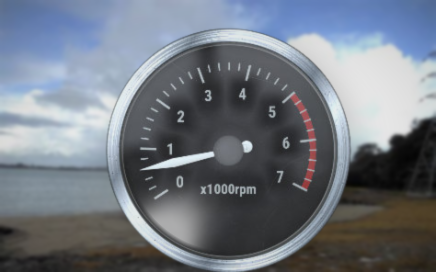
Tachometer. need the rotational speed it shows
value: 600 rpm
